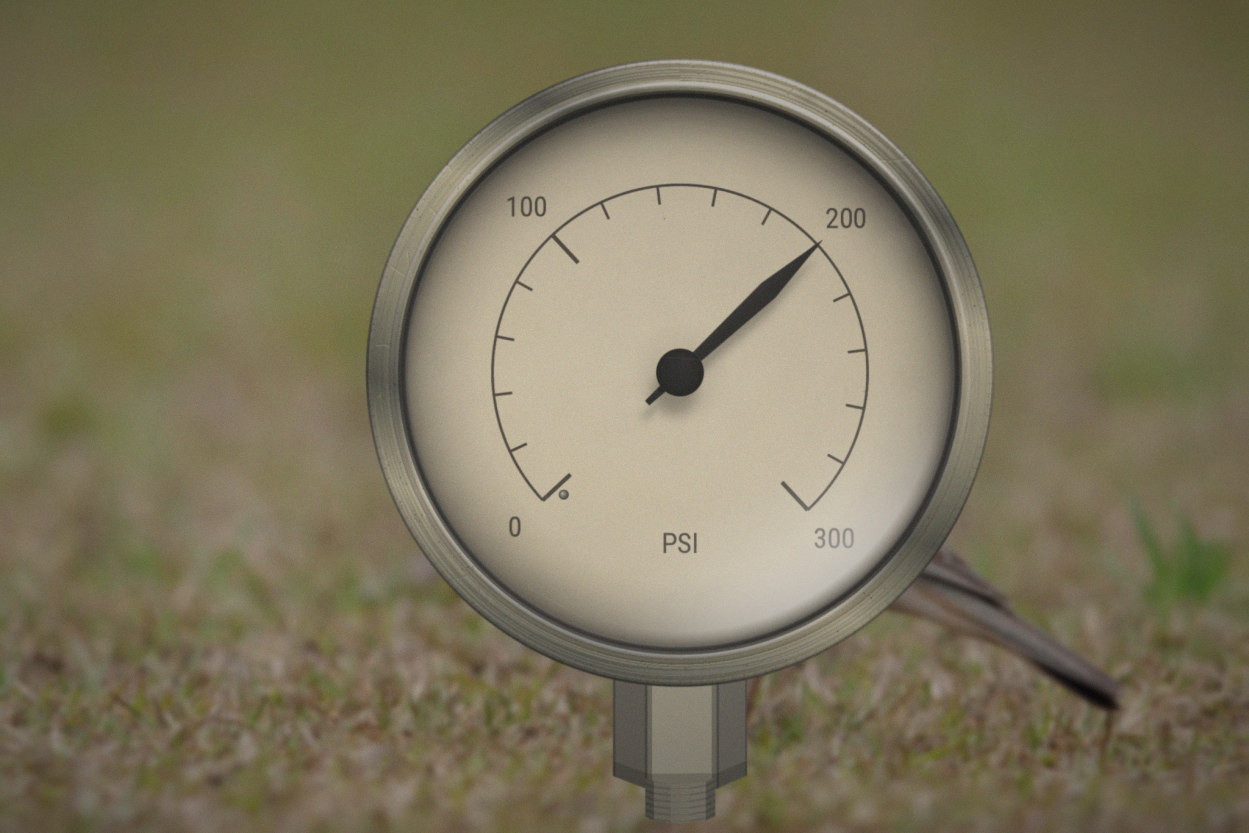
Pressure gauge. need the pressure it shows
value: 200 psi
